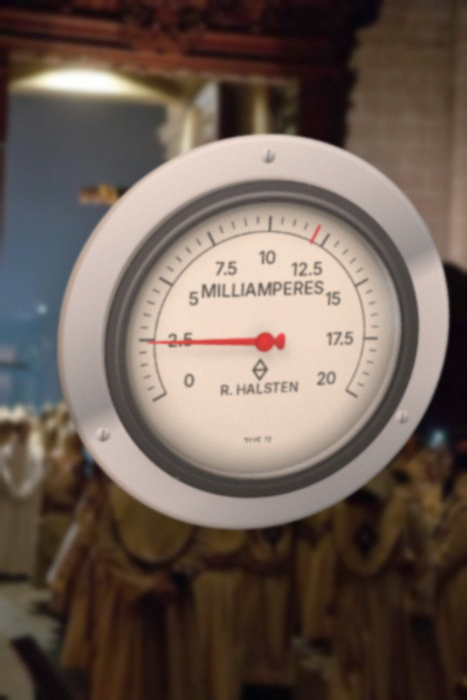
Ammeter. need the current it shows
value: 2.5 mA
